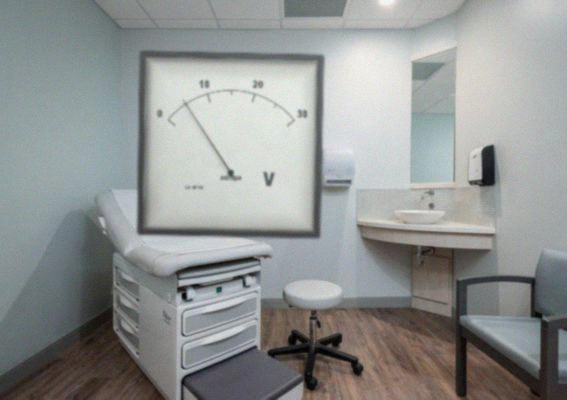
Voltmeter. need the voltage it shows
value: 5 V
